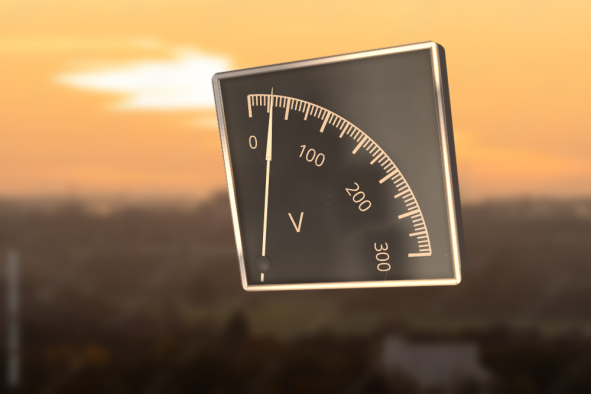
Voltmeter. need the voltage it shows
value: 30 V
